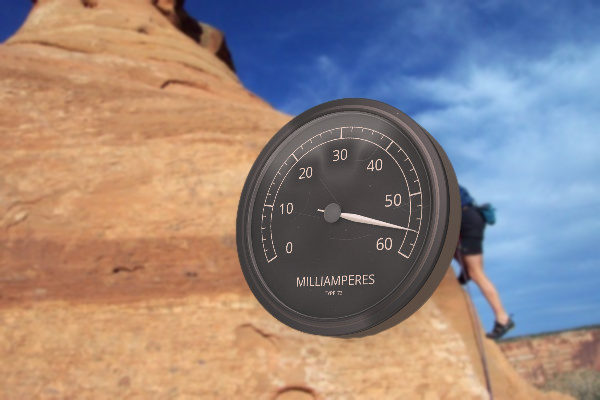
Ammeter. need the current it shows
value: 56 mA
